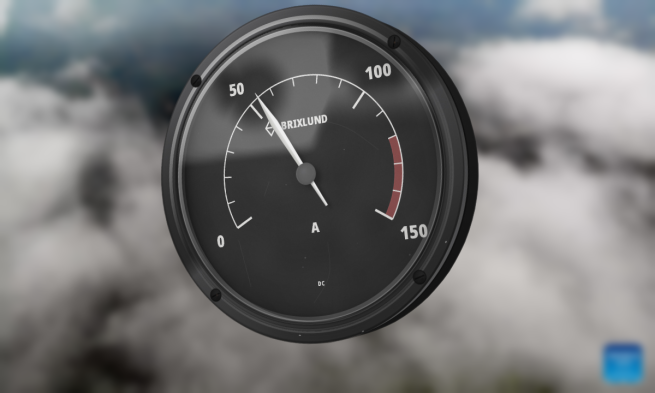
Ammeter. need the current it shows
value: 55 A
